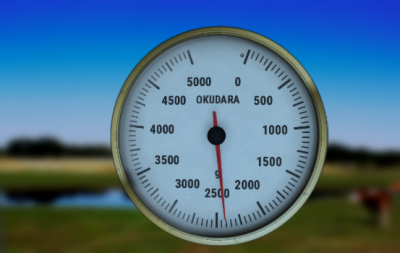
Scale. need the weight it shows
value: 2400 g
